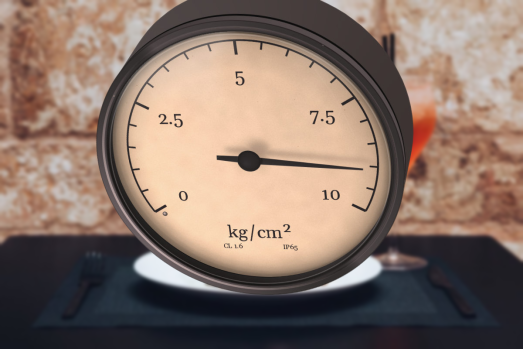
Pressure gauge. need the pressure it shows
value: 9 kg/cm²
